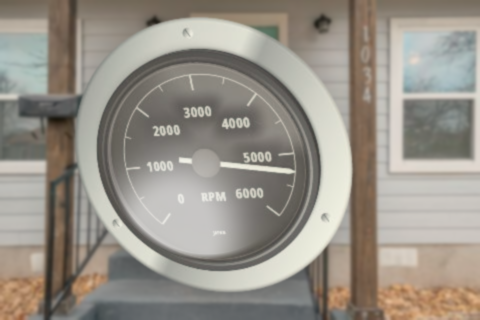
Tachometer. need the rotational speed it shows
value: 5250 rpm
